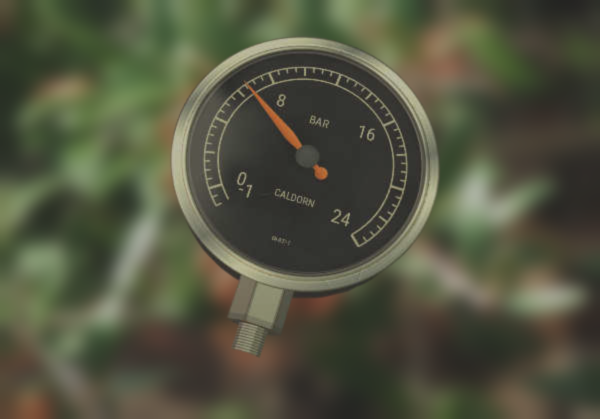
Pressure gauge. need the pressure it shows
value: 6.5 bar
